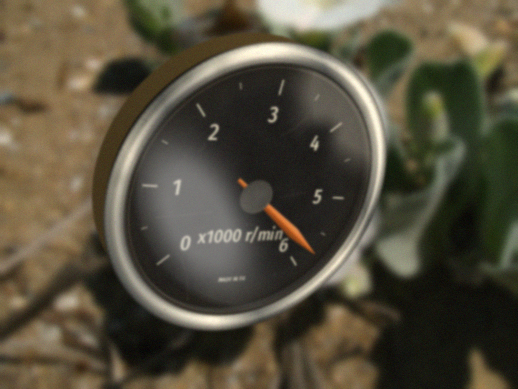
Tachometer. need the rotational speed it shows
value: 5750 rpm
